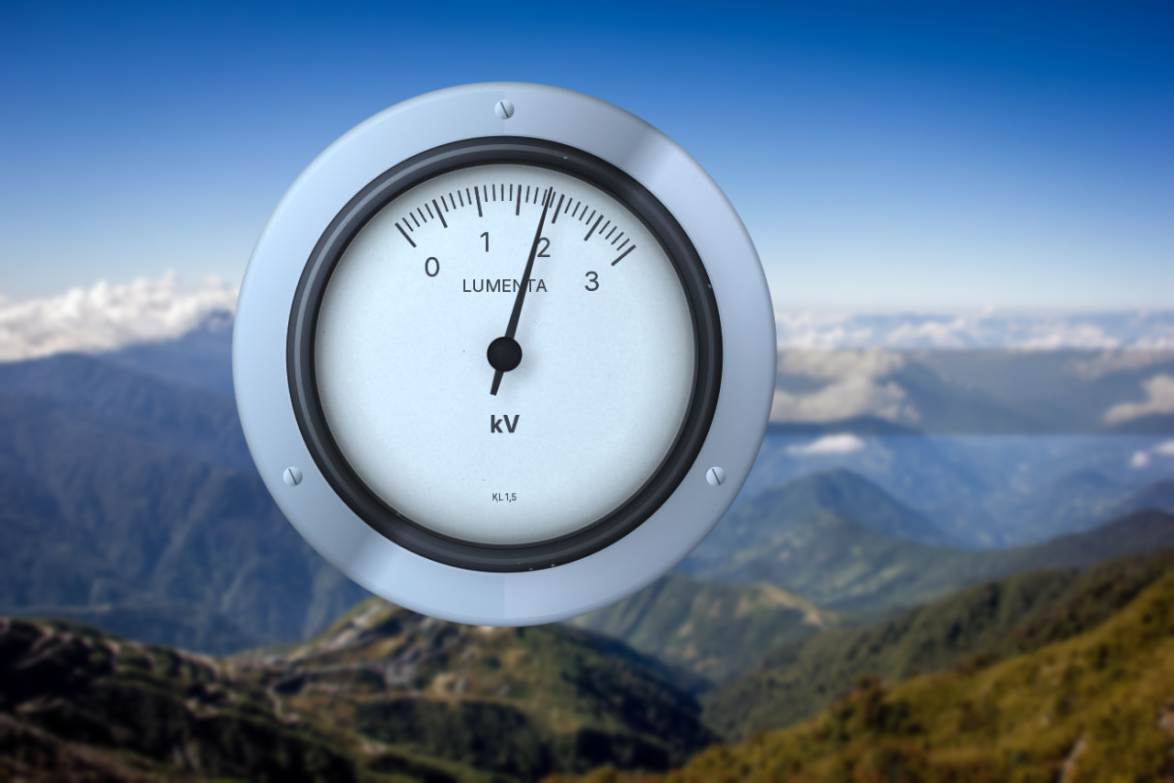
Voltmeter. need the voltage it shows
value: 1.85 kV
